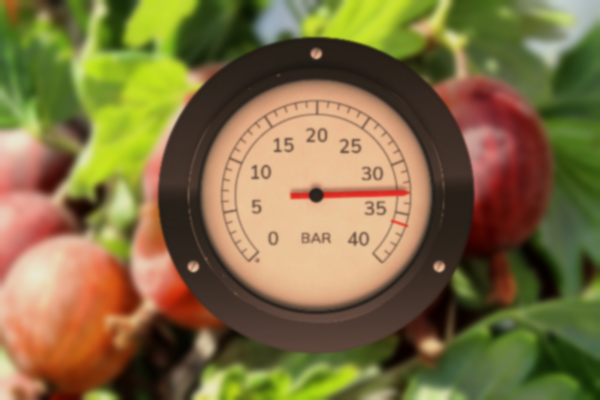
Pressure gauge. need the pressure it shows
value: 33 bar
